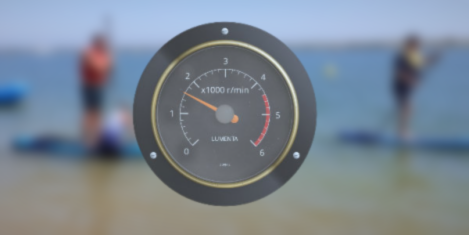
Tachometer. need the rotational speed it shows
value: 1600 rpm
